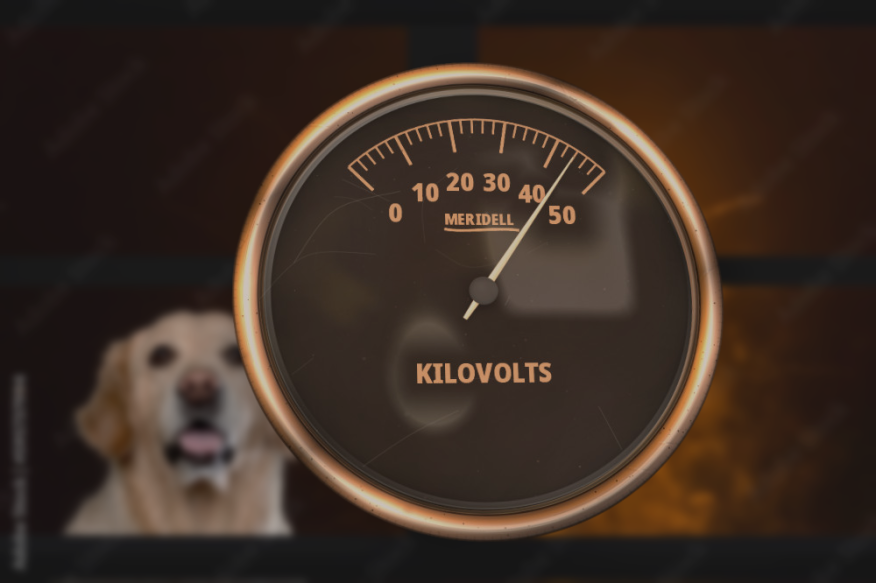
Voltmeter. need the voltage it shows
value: 44 kV
